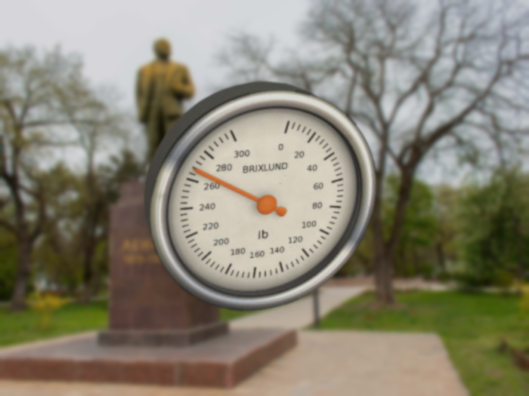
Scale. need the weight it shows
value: 268 lb
